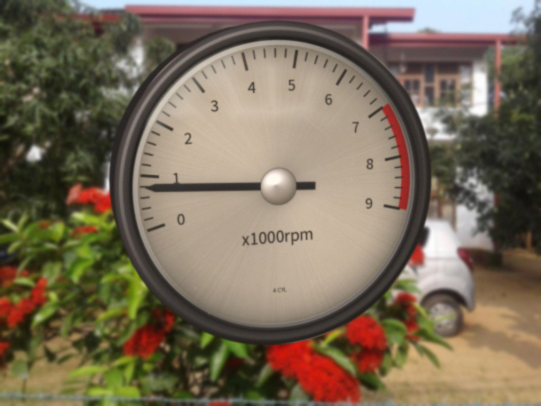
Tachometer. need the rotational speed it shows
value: 800 rpm
